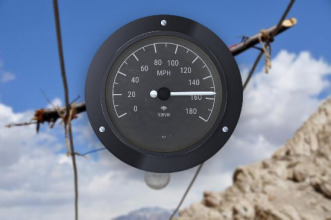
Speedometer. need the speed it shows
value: 155 mph
